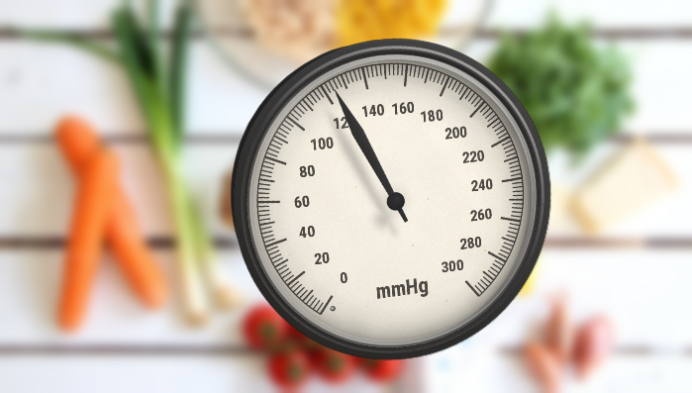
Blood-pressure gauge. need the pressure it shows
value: 124 mmHg
